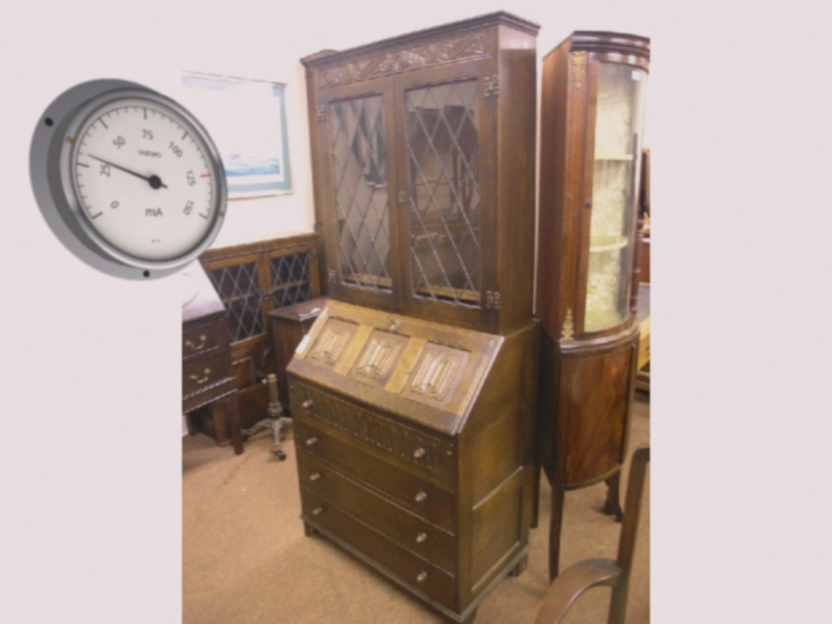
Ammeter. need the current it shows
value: 30 mA
